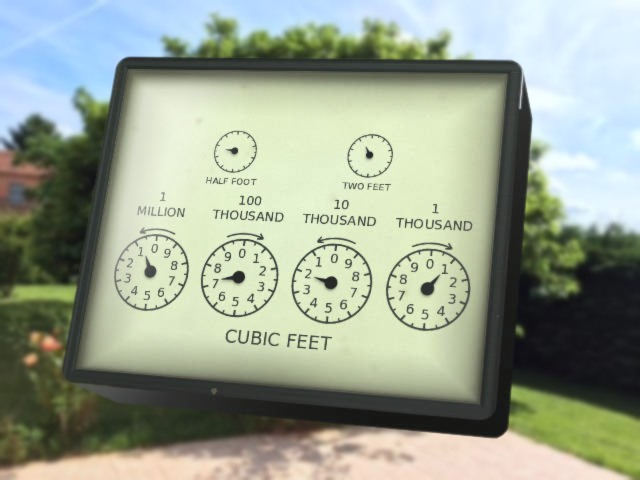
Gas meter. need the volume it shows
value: 72100 ft³
